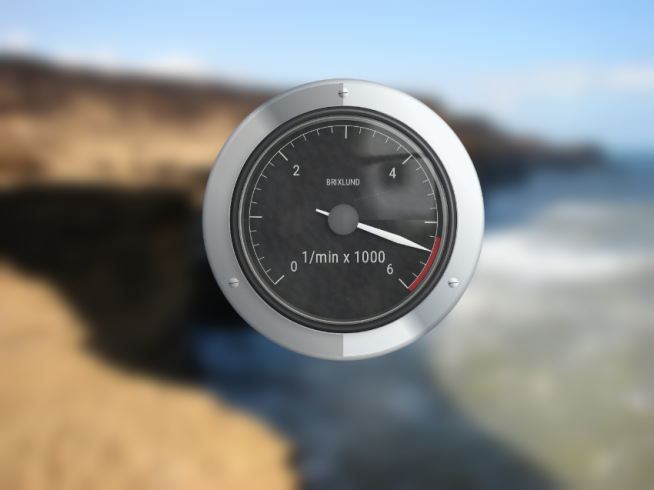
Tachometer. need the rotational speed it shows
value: 5400 rpm
